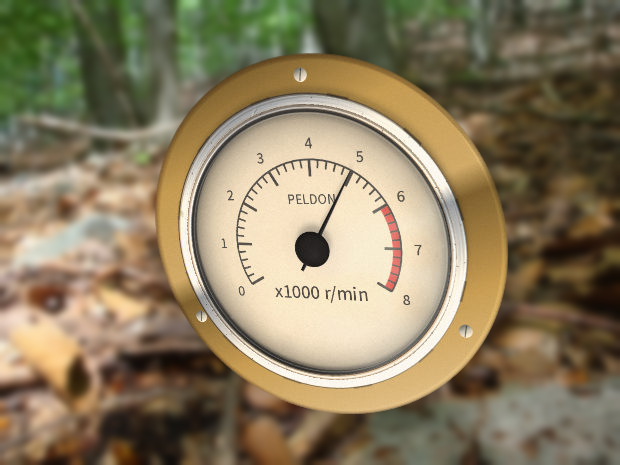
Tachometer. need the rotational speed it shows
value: 5000 rpm
